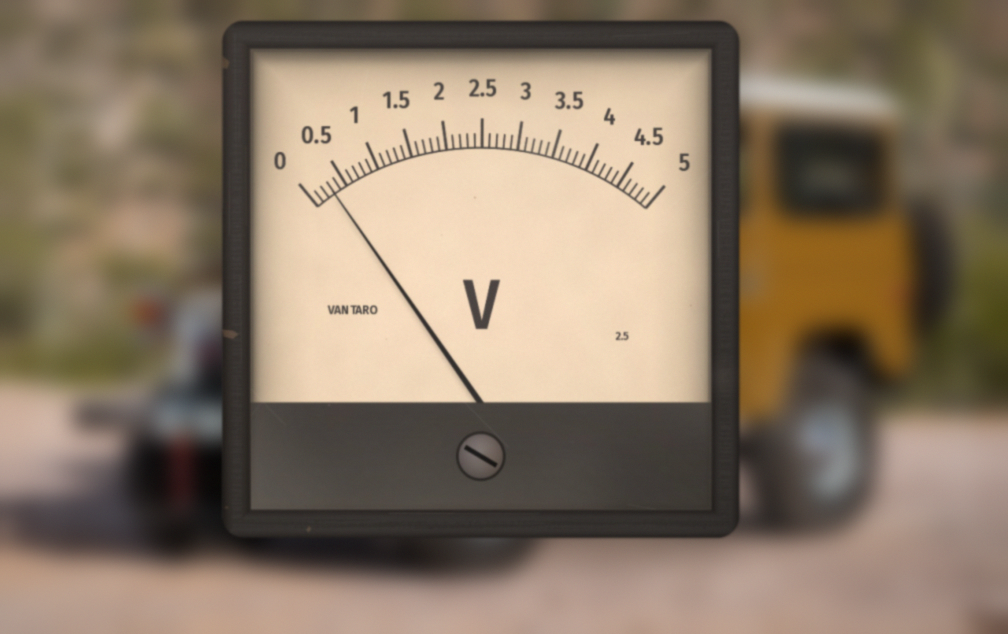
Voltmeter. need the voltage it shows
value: 0.3 V
